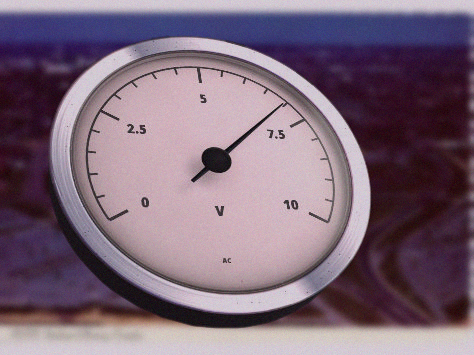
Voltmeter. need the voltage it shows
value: 7 V
